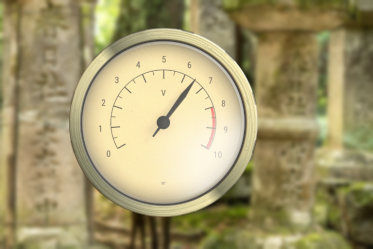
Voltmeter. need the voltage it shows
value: 6.5 V
